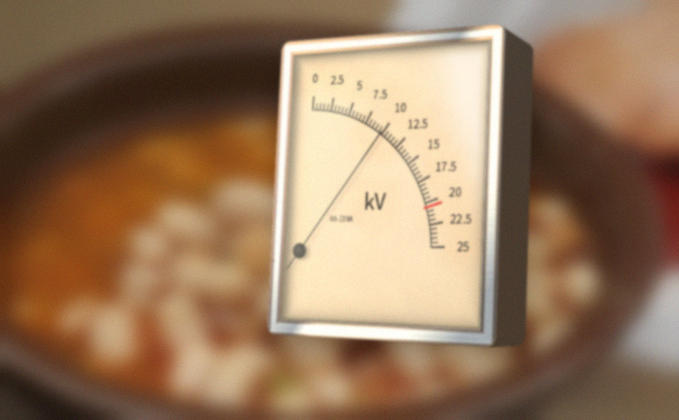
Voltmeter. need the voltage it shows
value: 10 kV
